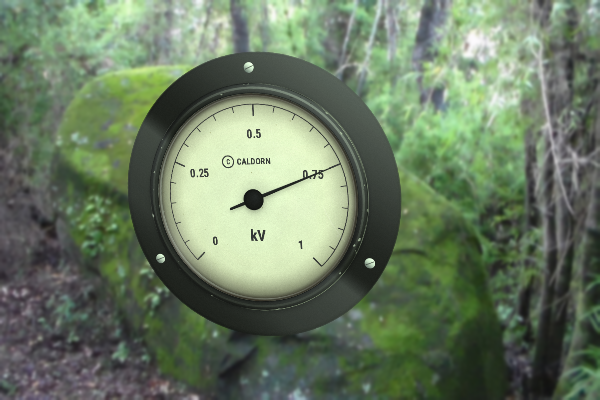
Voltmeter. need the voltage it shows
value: 0.75 kV
